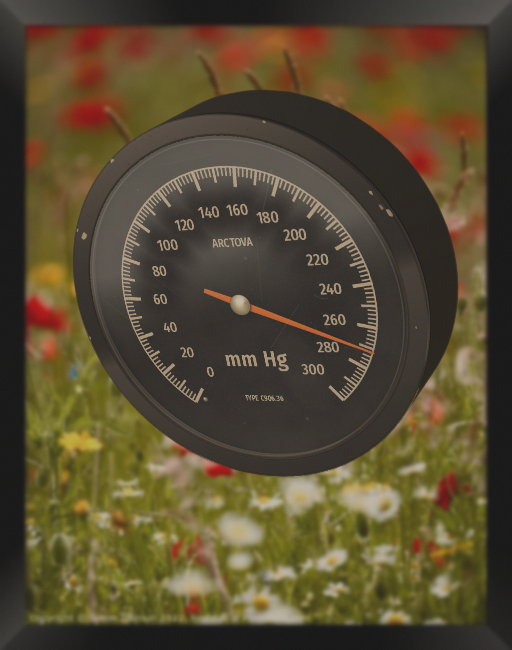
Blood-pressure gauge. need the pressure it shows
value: 270 mmHg
